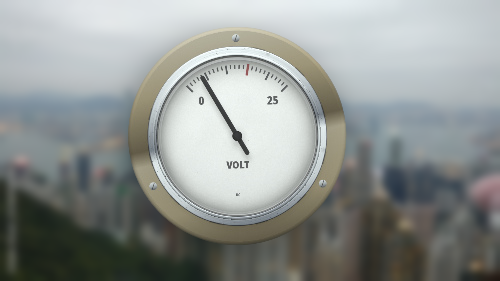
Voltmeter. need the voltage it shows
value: 4 V
